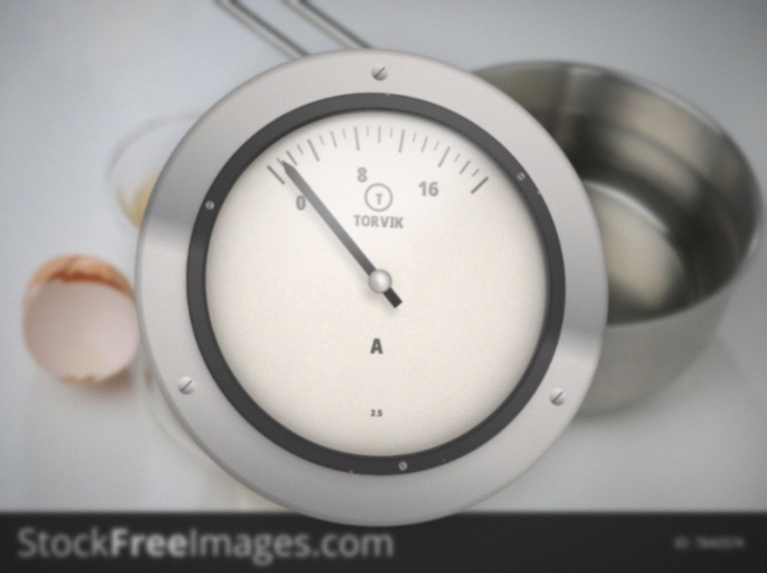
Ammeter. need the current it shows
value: 1 A
